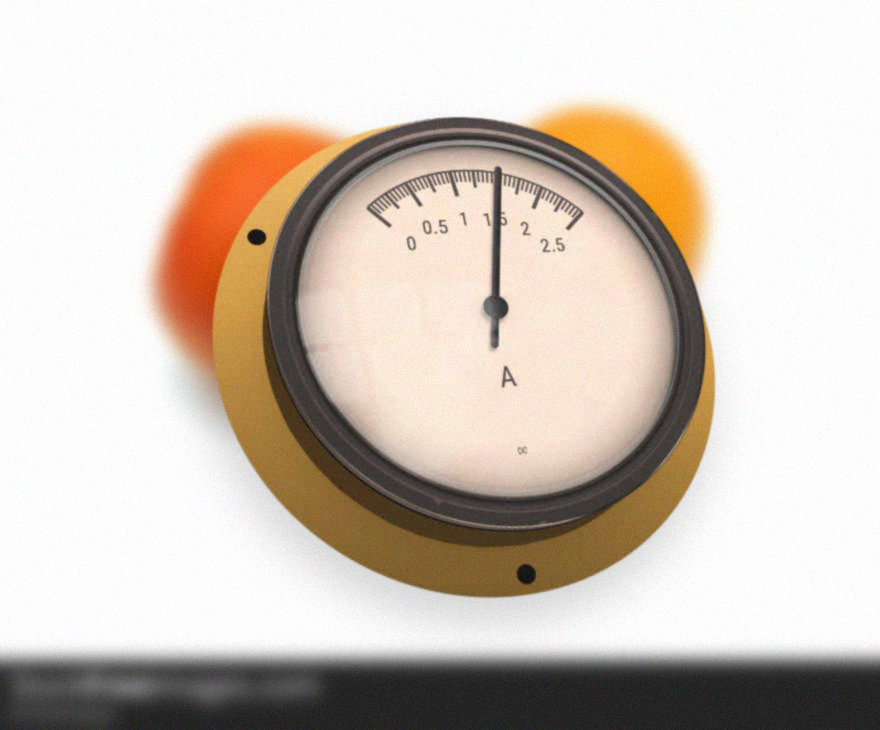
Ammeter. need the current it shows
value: 1.5 A
